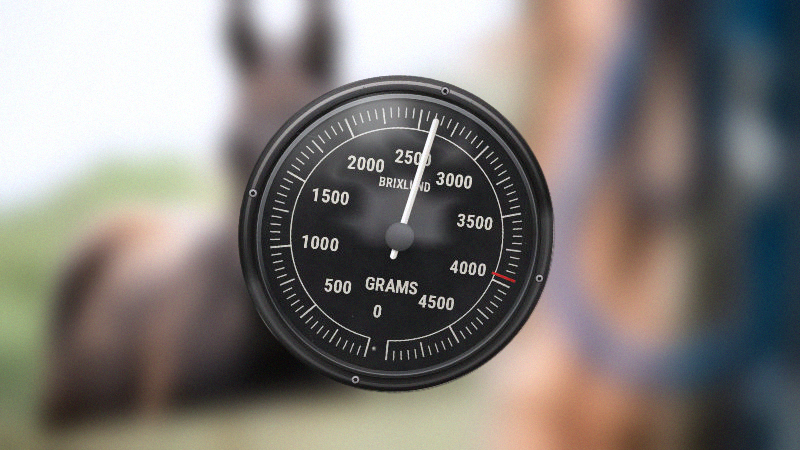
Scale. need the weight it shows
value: 2600 g
